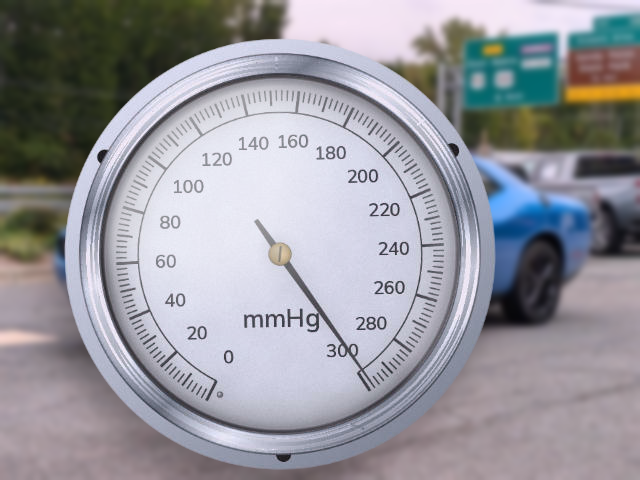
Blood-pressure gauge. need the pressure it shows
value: 298 mmHg
